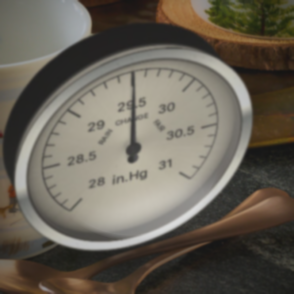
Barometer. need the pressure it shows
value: 29.5 inHg
